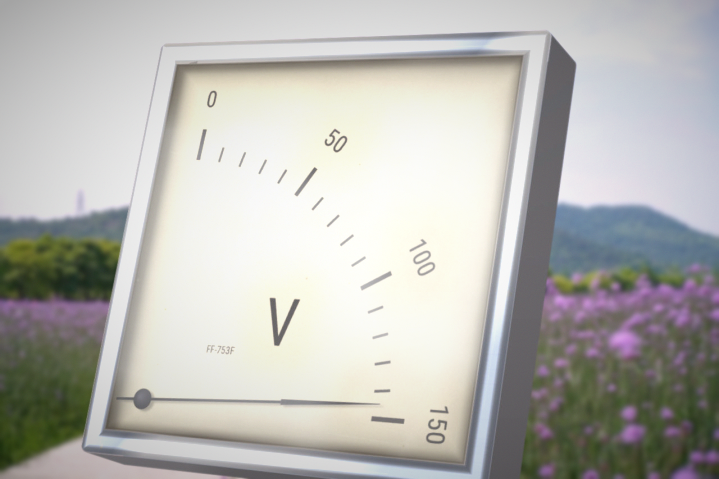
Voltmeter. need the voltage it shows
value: 145 V
